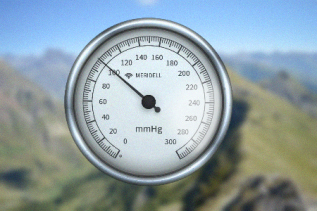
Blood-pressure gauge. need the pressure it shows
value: 100 mmHg
